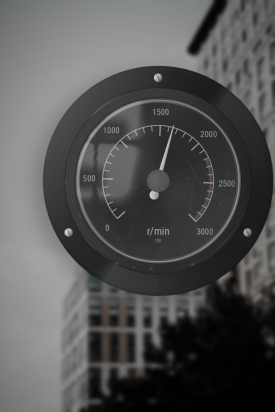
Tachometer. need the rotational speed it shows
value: 1650 rpm
